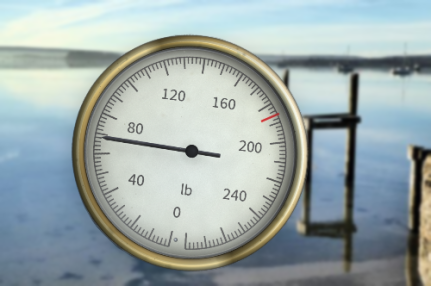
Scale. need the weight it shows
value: 68 lb
